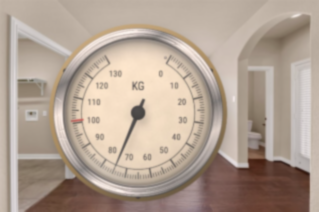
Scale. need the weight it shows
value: 75 kg
